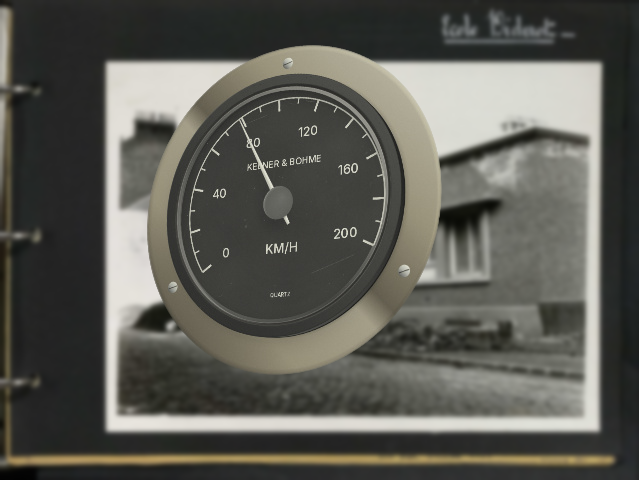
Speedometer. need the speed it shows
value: 80 km/h
